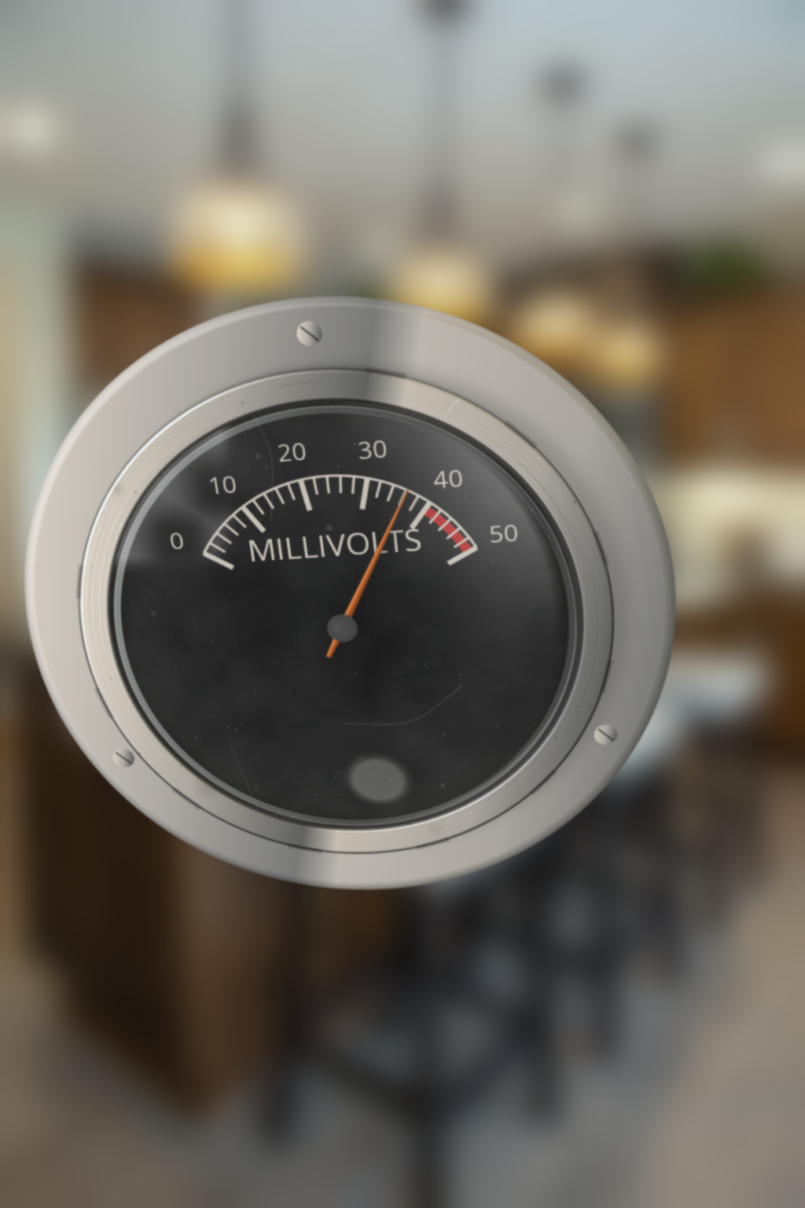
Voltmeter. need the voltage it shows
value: 36 mV
